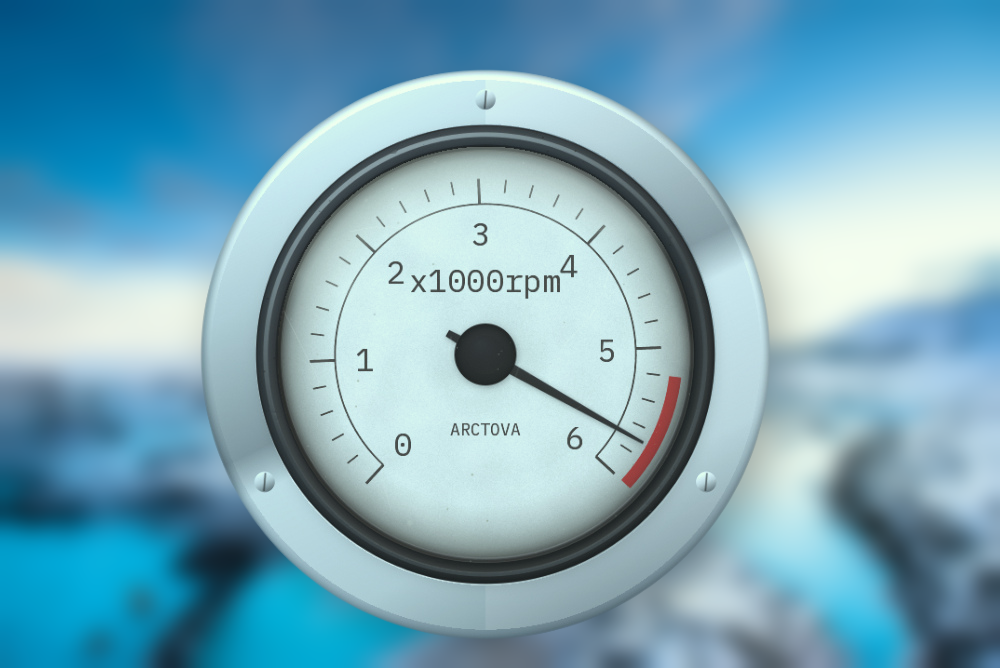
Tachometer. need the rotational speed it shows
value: 5700 rpm
